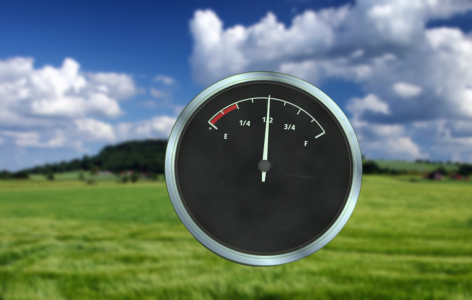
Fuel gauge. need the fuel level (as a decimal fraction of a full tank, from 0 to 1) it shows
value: 0.5
